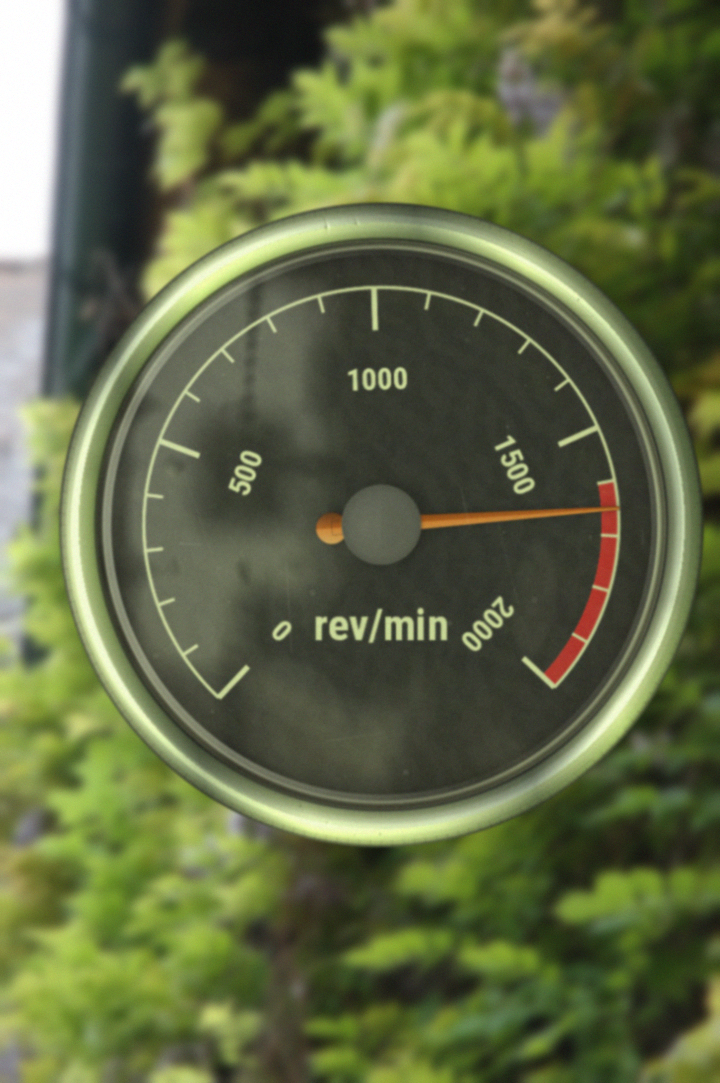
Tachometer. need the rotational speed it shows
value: 1650 rpm
